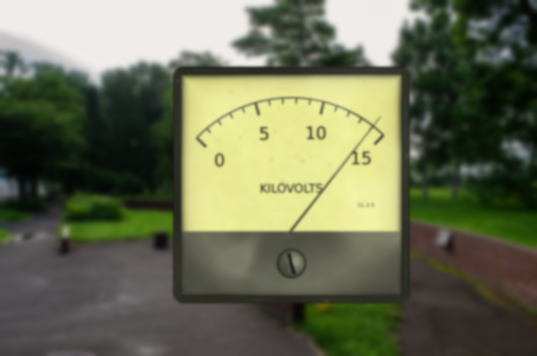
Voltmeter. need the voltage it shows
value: 14 kV
